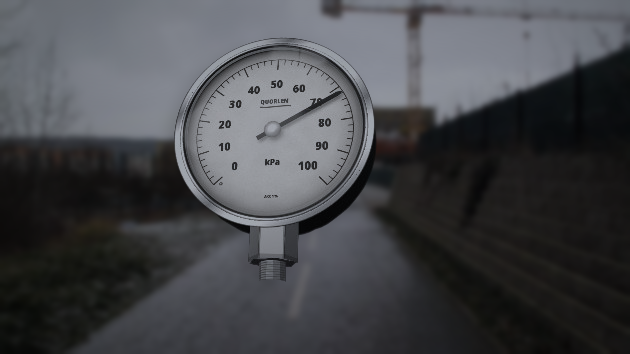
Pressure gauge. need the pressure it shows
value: 72 kPa
